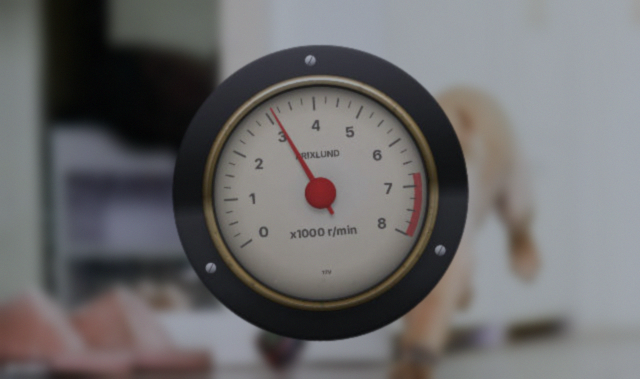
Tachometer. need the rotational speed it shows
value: 3125 rpm
